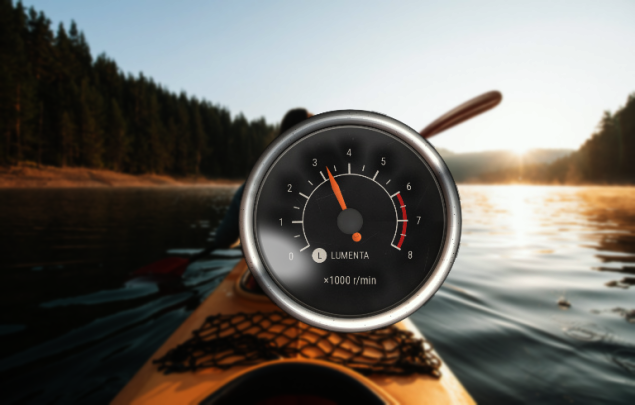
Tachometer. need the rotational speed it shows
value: 3250 rpm
